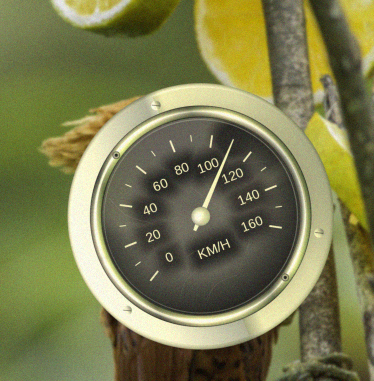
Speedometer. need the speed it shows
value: 110 km/h
